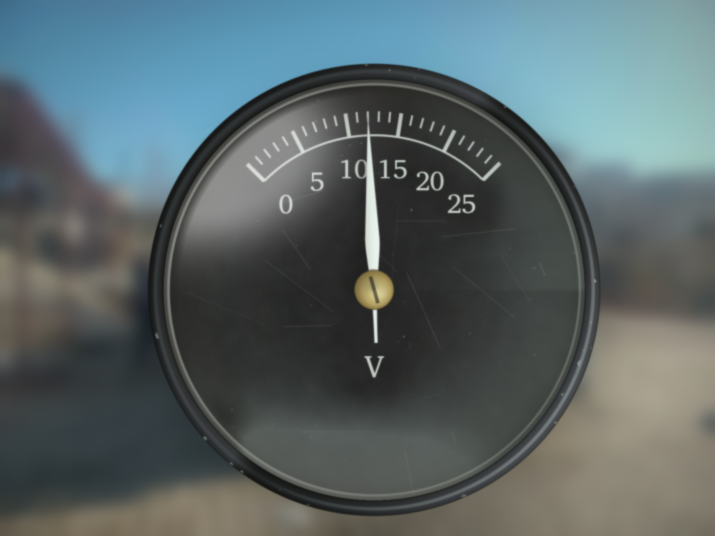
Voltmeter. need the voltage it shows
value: 12 V
